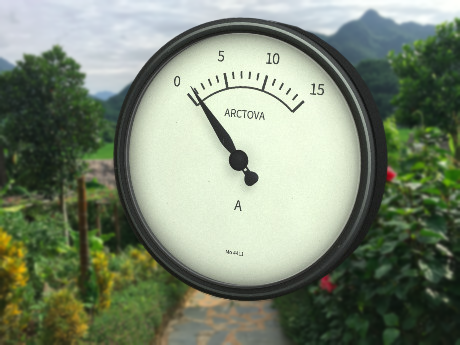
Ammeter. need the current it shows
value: 1 A
